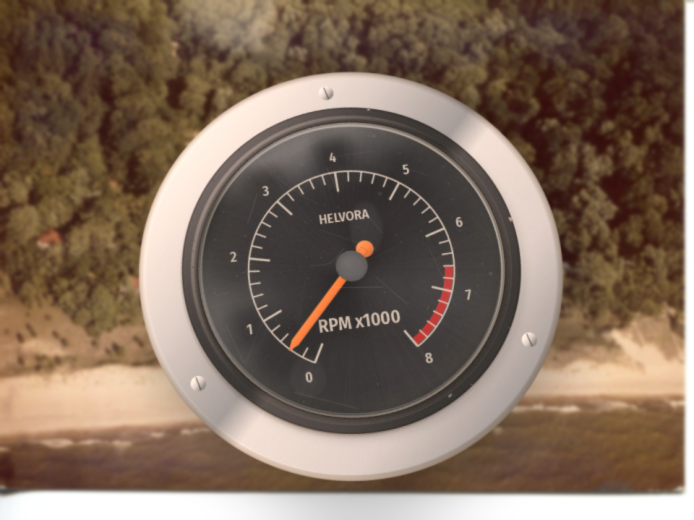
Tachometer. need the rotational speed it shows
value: 400 rpm
